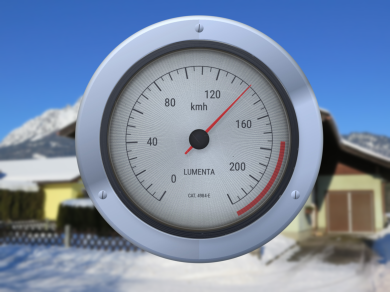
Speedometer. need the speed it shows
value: 140 km/h
